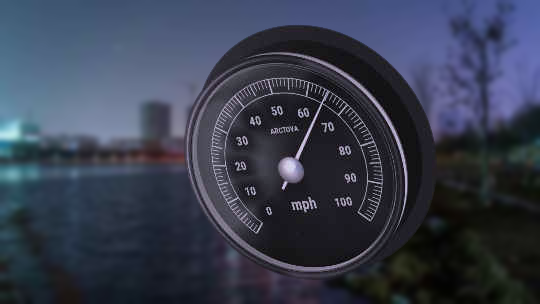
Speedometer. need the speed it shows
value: 65 mph
